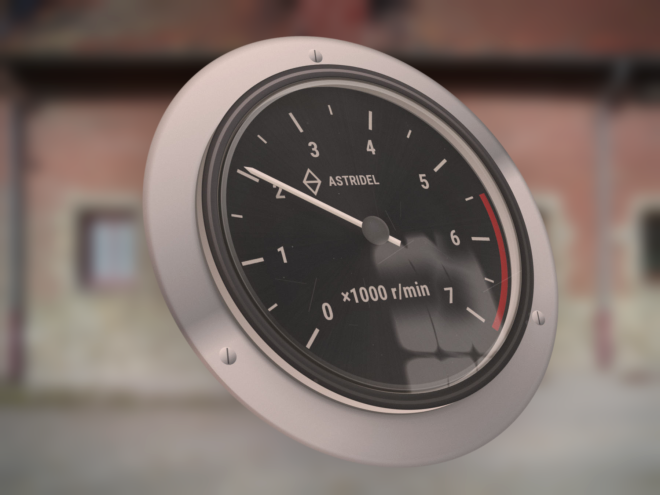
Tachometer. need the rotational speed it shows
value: 2000 rpm
